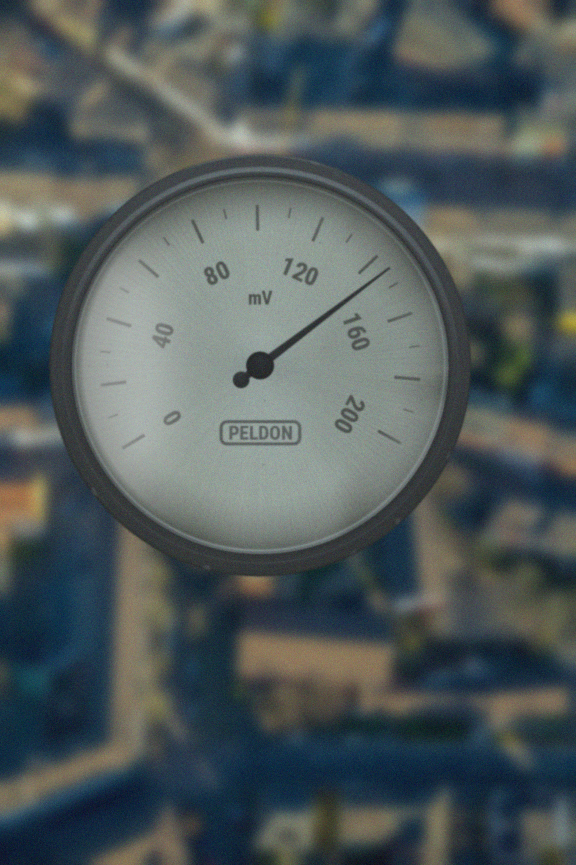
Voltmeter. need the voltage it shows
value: 145 mV
